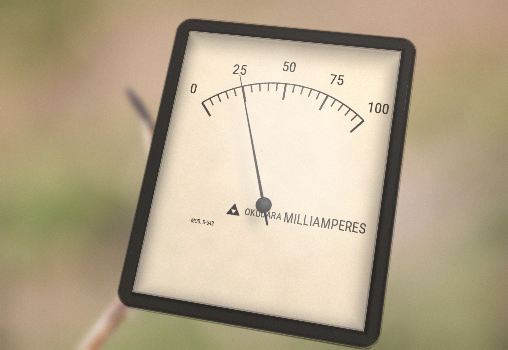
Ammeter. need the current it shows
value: 25 mA
